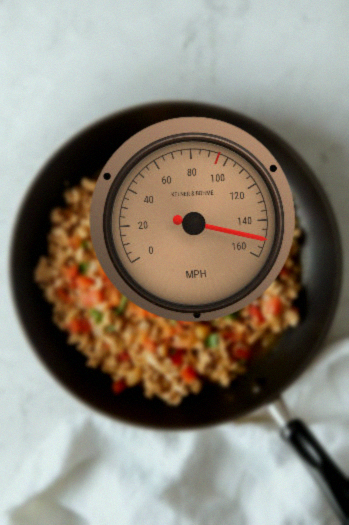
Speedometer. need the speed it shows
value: 150 mph
